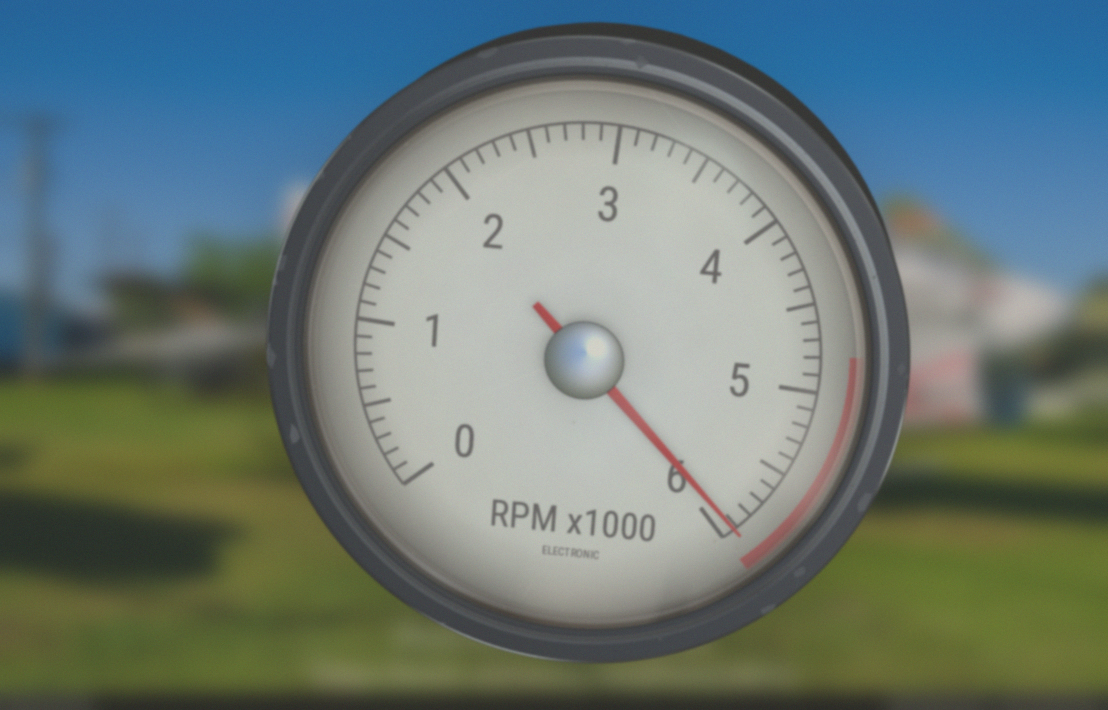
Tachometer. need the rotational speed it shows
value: 5900 rpm
